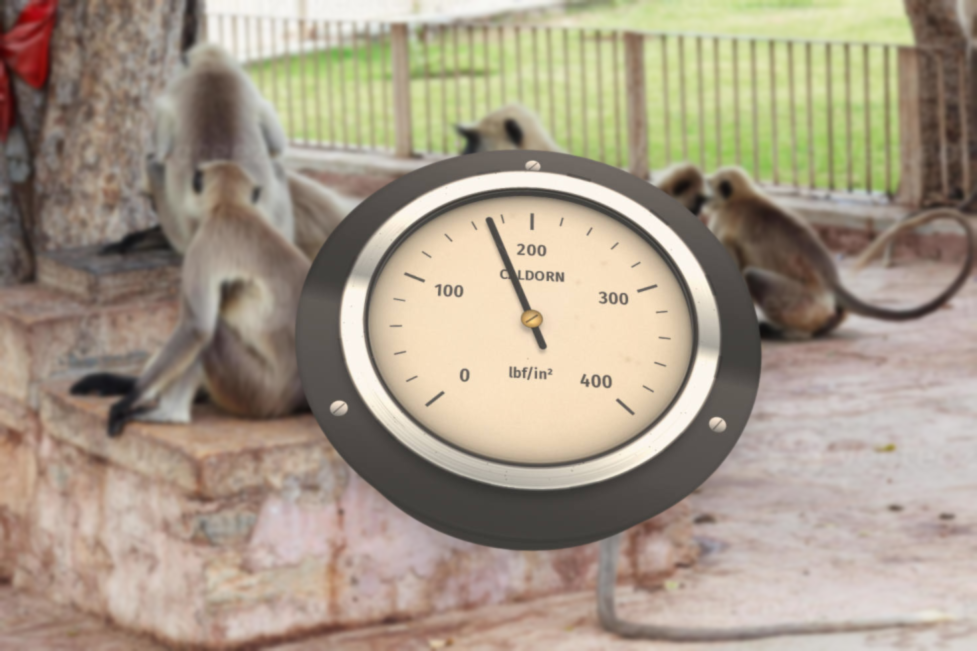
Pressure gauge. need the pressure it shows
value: 170 psi
